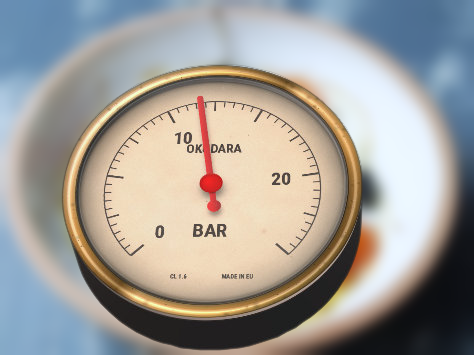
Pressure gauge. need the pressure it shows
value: 11.75 bar
